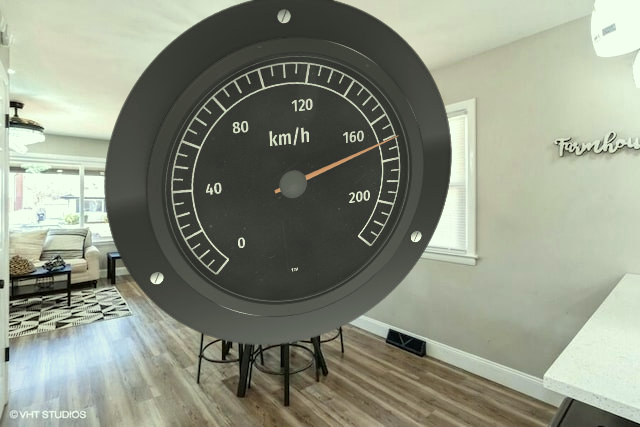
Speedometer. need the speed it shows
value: 170 km/h
